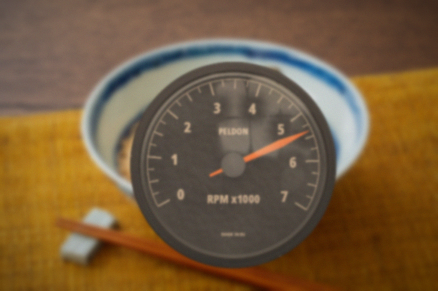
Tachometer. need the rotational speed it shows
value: 5375 rpm
